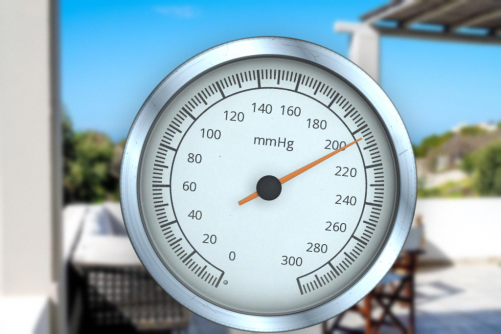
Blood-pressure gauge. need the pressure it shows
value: 204 mmHg
